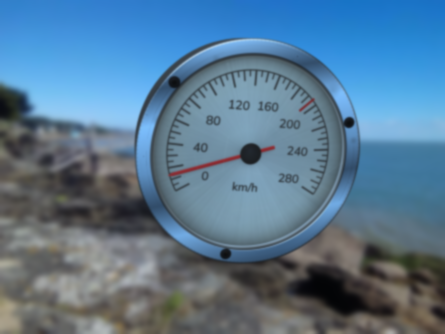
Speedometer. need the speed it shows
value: 15 km/h
